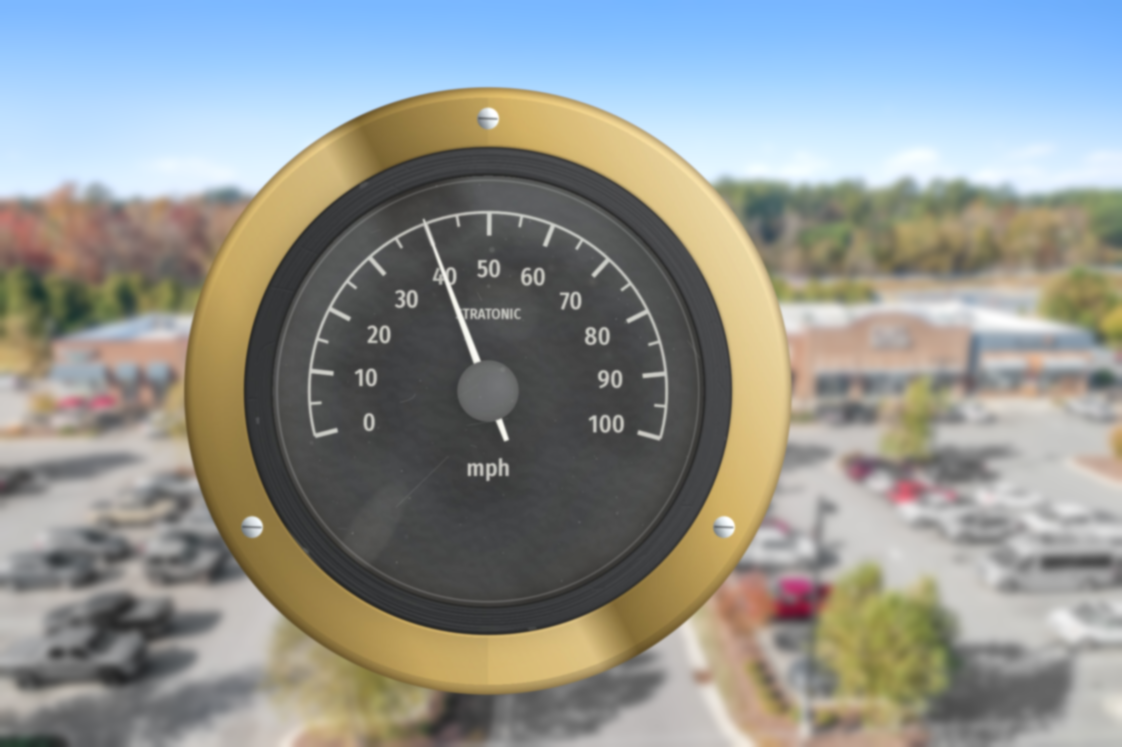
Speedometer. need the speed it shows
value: 40 mph
